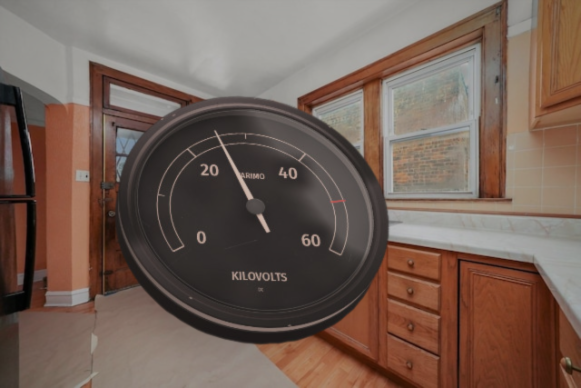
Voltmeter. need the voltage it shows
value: 25 kV
